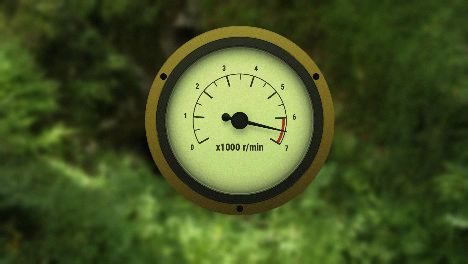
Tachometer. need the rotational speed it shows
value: 6500 rpm
